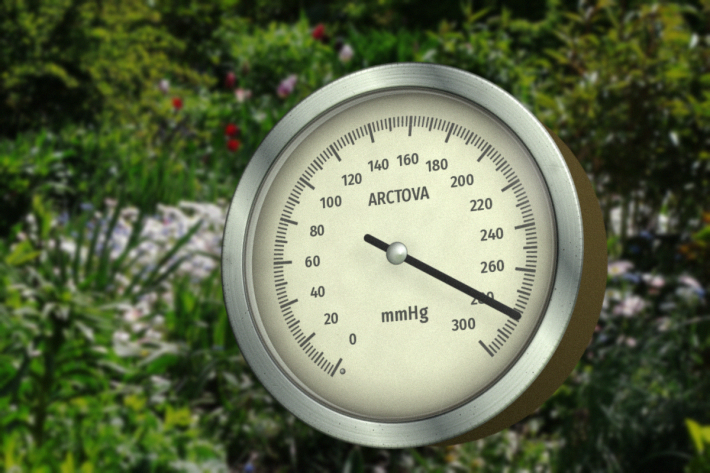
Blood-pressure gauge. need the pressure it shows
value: 280 mmHg
